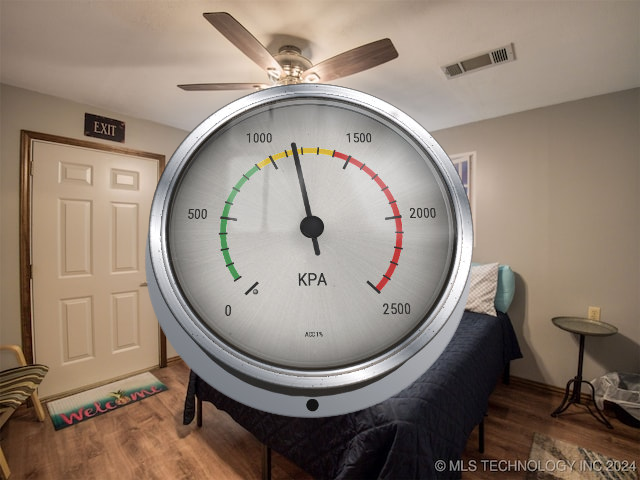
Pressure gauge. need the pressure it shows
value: 1150 kPa
